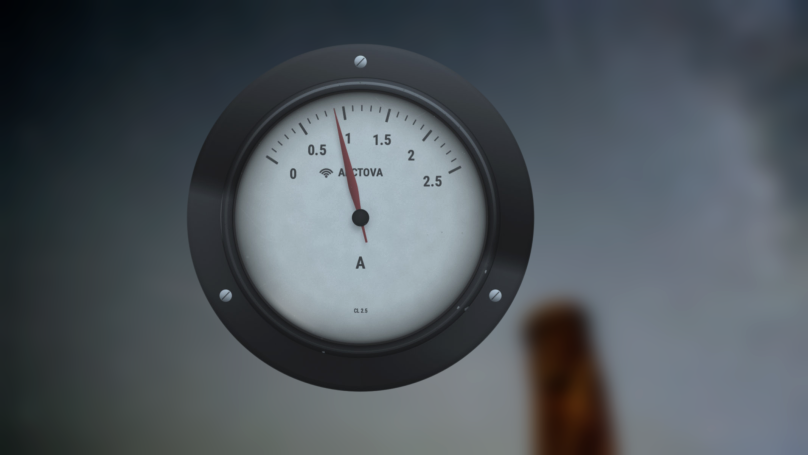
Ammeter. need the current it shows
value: 0.9 A
